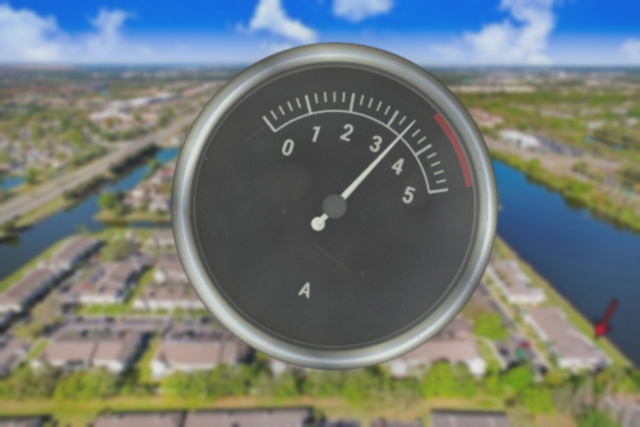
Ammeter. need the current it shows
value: 3.4 A
